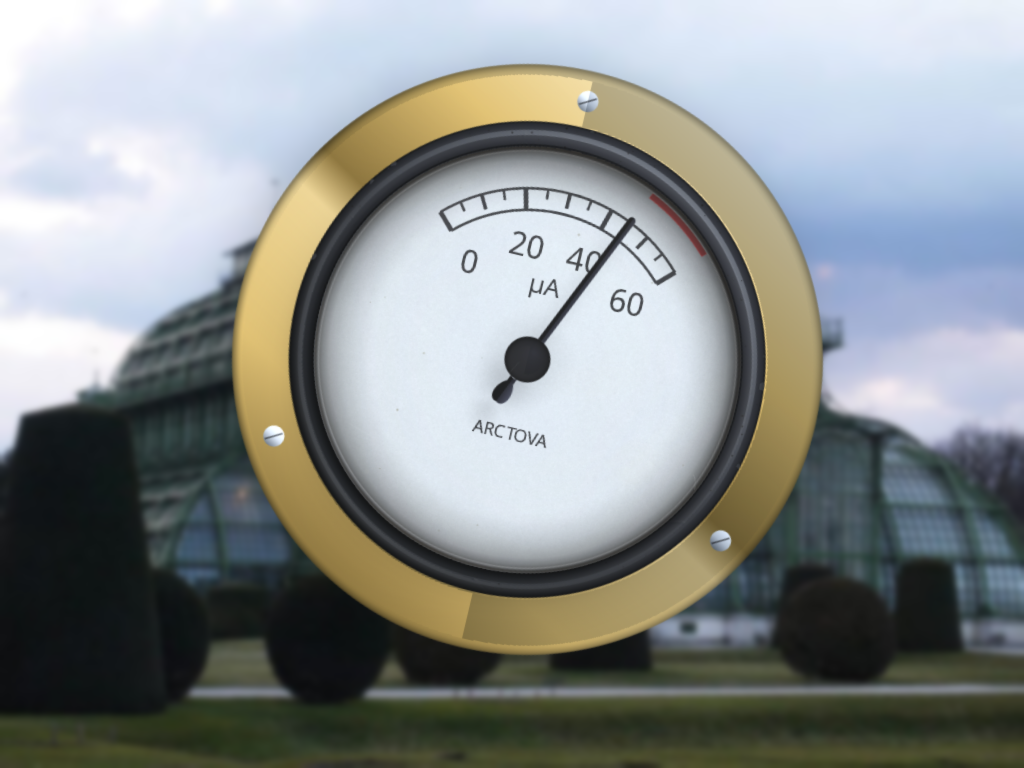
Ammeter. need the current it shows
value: 45 µA
